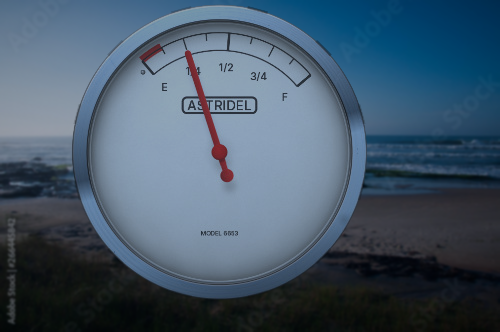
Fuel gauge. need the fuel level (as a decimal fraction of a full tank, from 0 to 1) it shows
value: 0.25
